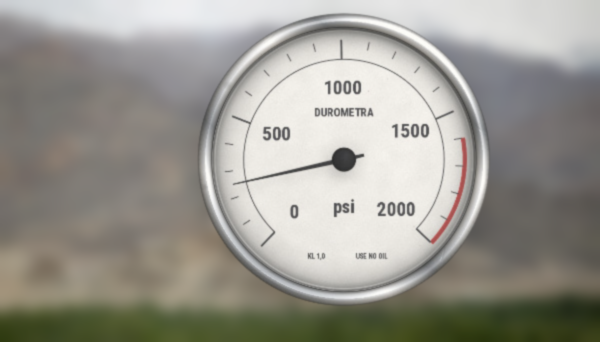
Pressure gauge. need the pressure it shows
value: 250 psi
